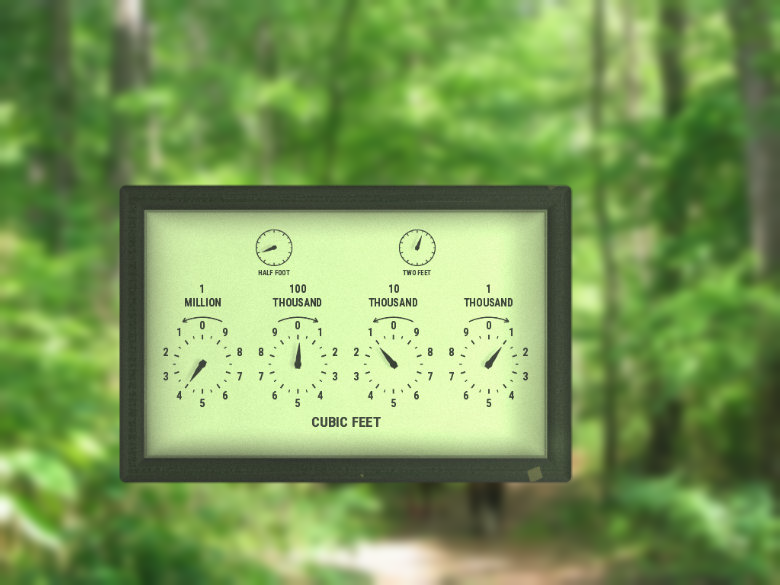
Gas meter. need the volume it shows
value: 401100 ft³
